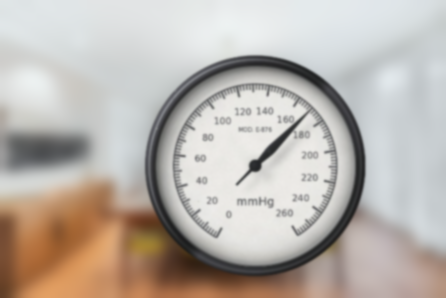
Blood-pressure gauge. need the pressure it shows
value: 170 mmHg
